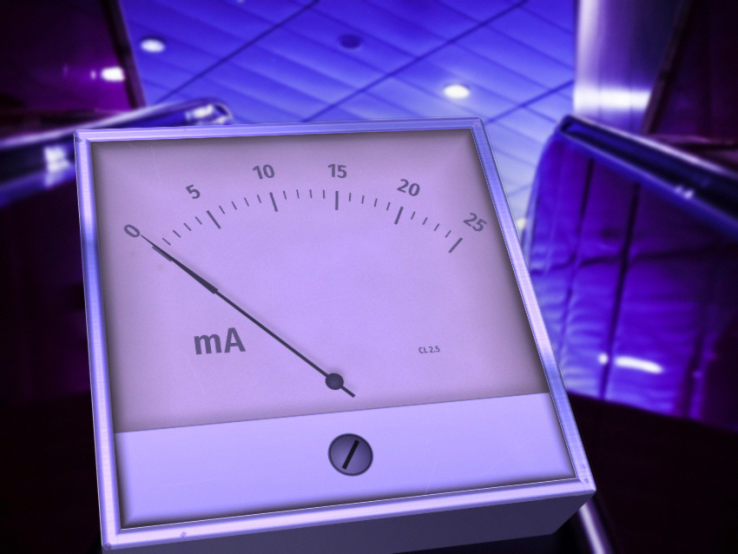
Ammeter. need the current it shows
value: 0 mA
